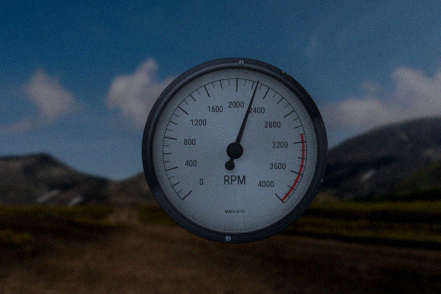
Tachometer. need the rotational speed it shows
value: 2250 rpm
